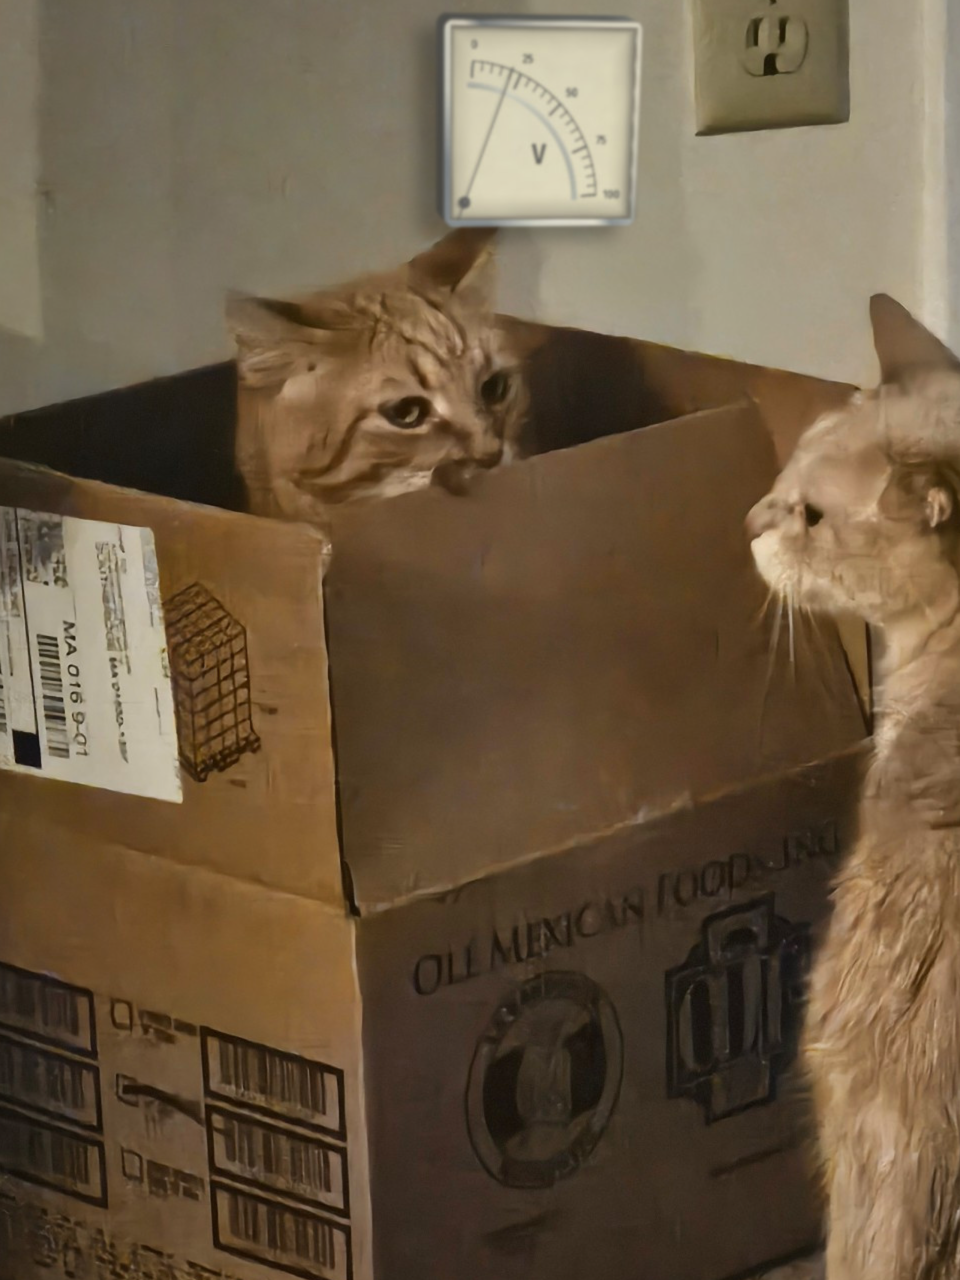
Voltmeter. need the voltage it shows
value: 20 V
